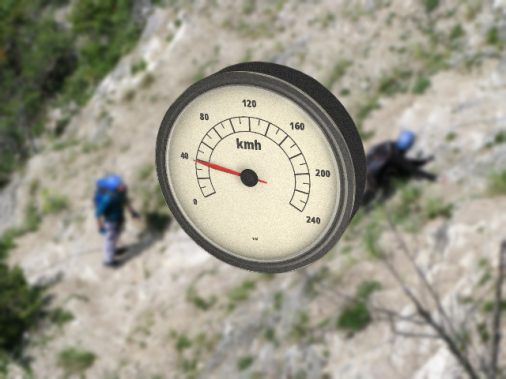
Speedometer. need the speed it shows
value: 40 km/h
